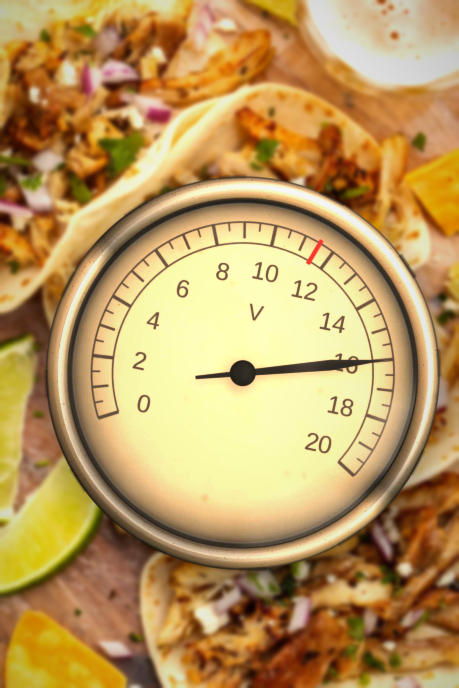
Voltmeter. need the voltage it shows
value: 16 V
